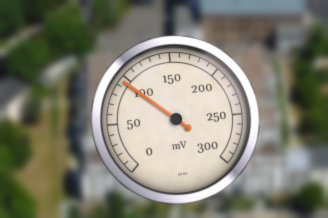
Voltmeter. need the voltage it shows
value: 95 mV
